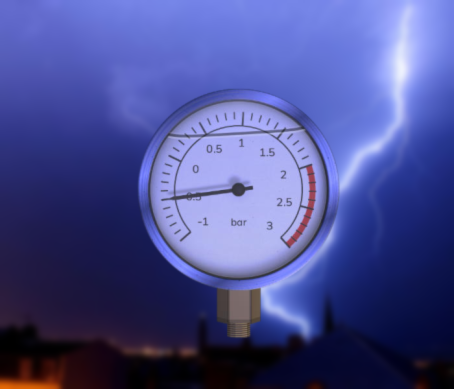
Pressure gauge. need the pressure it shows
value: -0.5 bar
